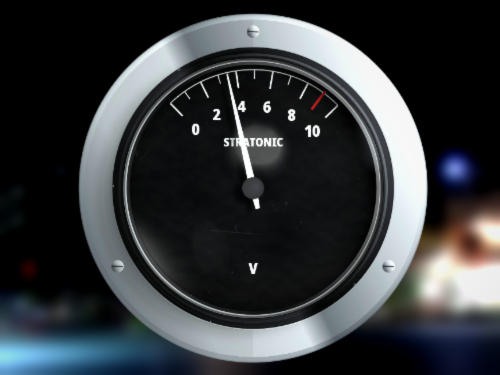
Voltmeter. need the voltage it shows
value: 3.5 V
